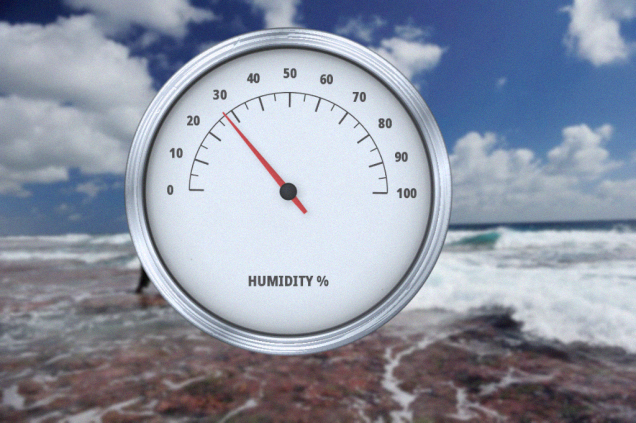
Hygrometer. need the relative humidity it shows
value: 27.5 %
